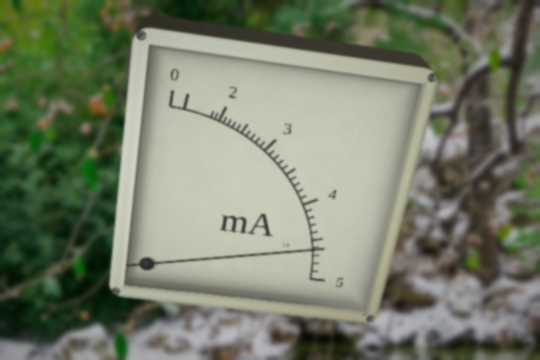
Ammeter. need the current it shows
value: 4.6 mA
